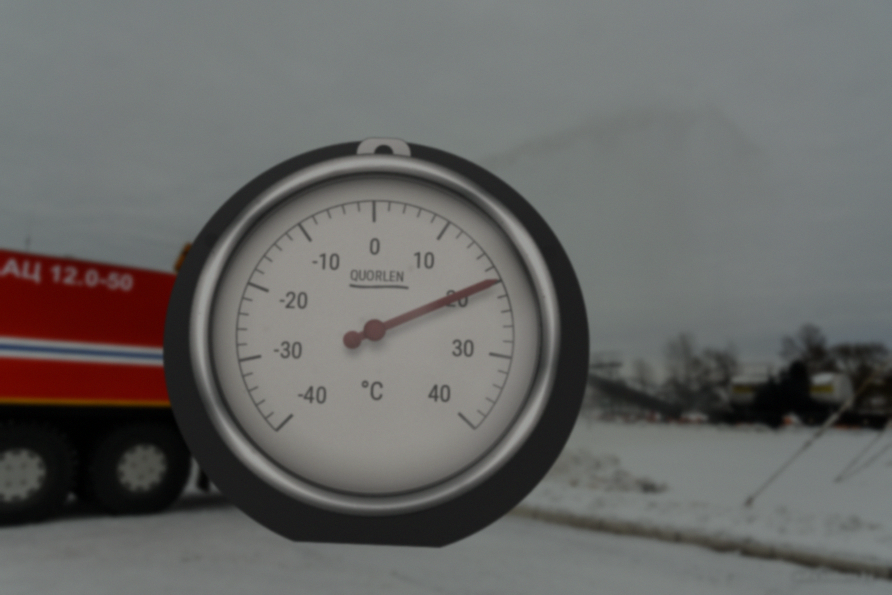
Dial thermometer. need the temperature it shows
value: 20 °C
